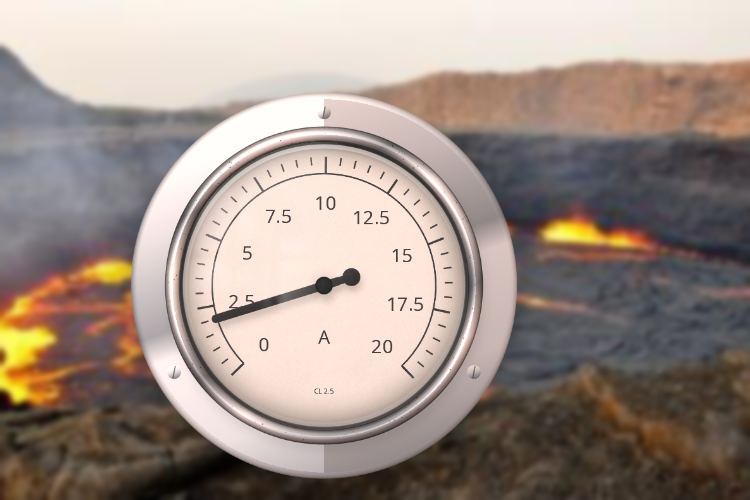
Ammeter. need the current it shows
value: 2 A
